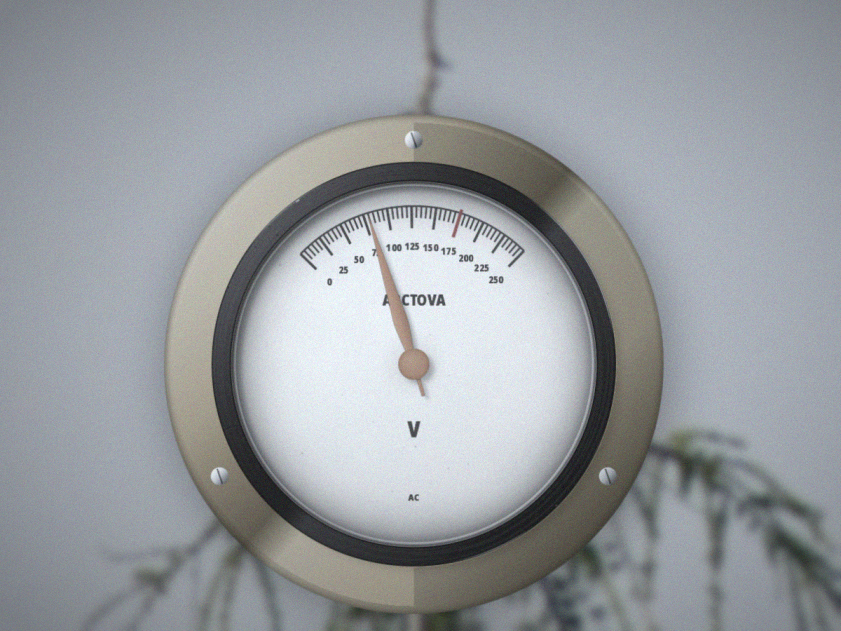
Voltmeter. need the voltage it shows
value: 80 V
